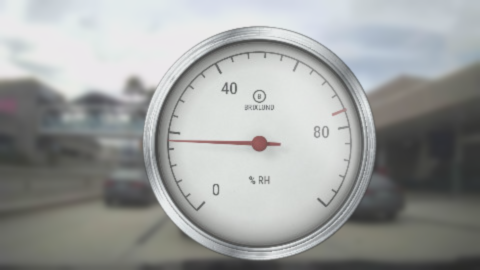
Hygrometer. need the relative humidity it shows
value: 18 %
